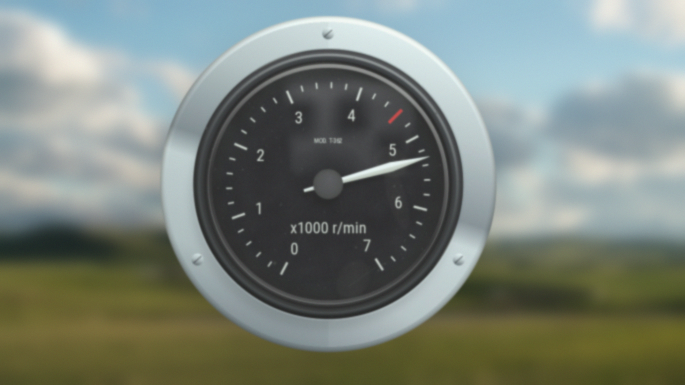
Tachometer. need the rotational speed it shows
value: 5300 rpm
